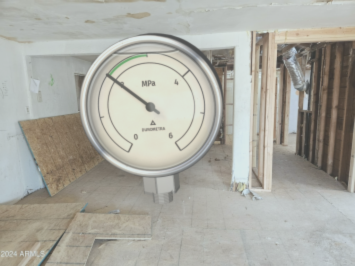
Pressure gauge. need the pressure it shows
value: 2 MPa
